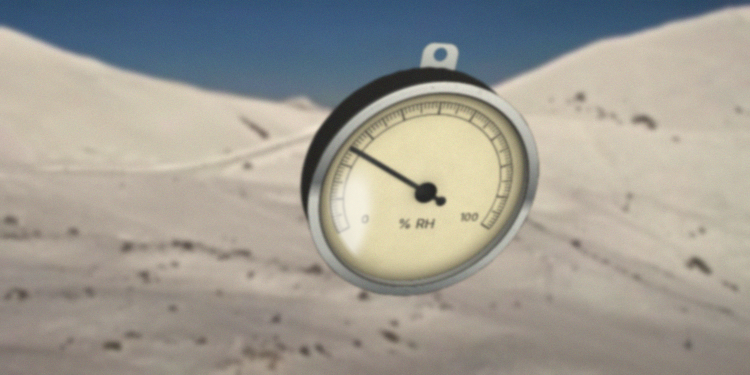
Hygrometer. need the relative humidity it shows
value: 25 %
